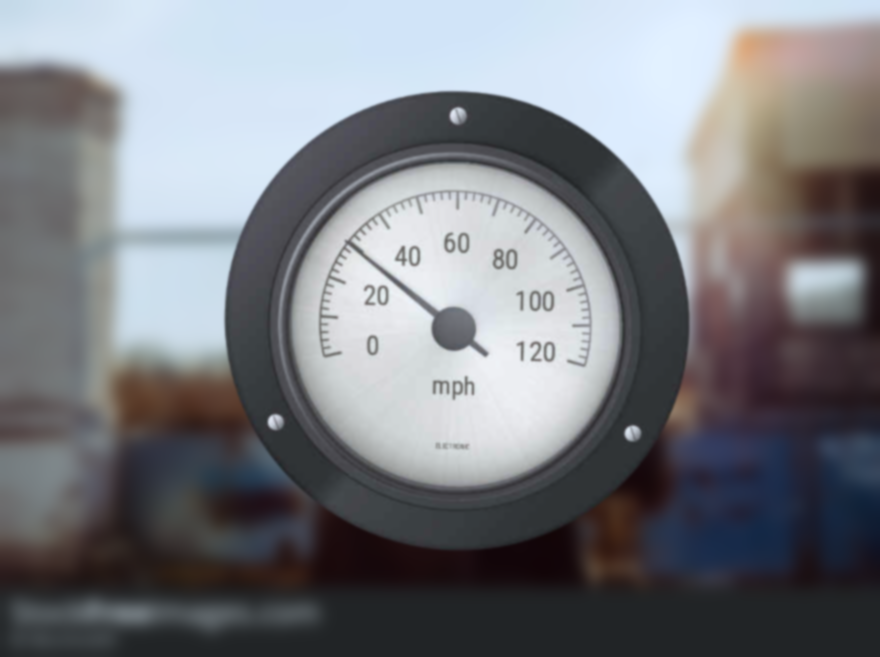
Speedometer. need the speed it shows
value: 30 mph
